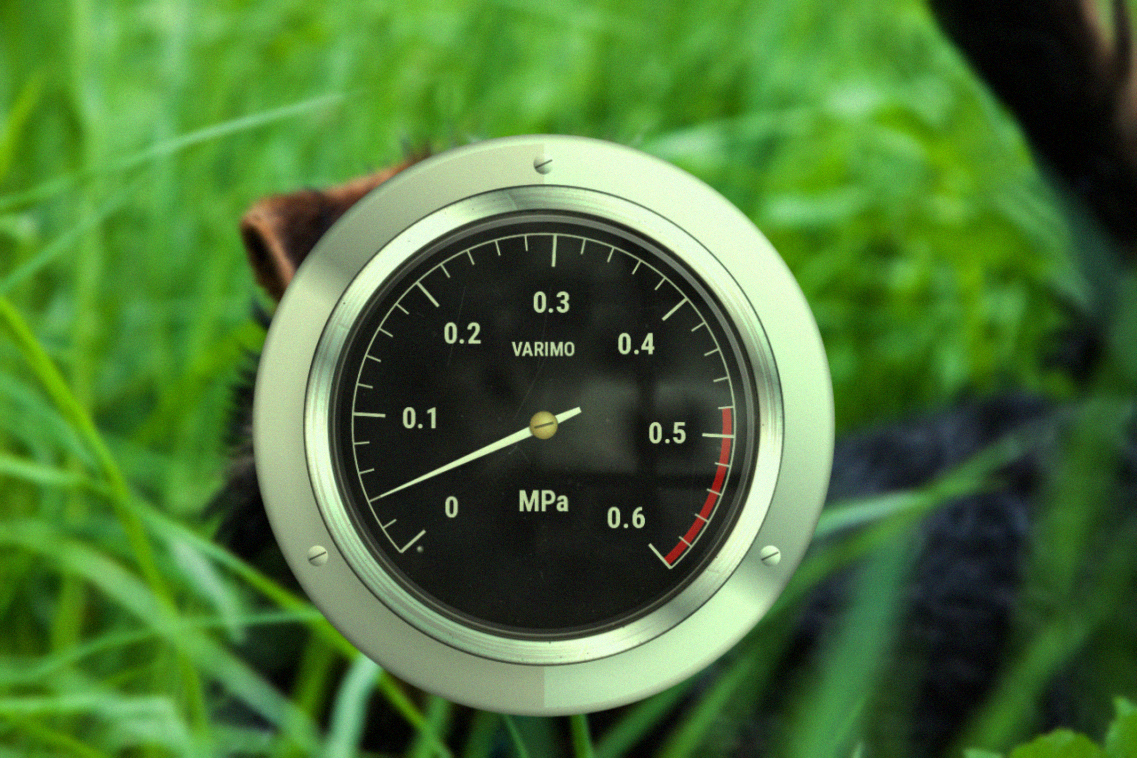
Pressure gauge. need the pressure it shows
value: 0.04 MPa
